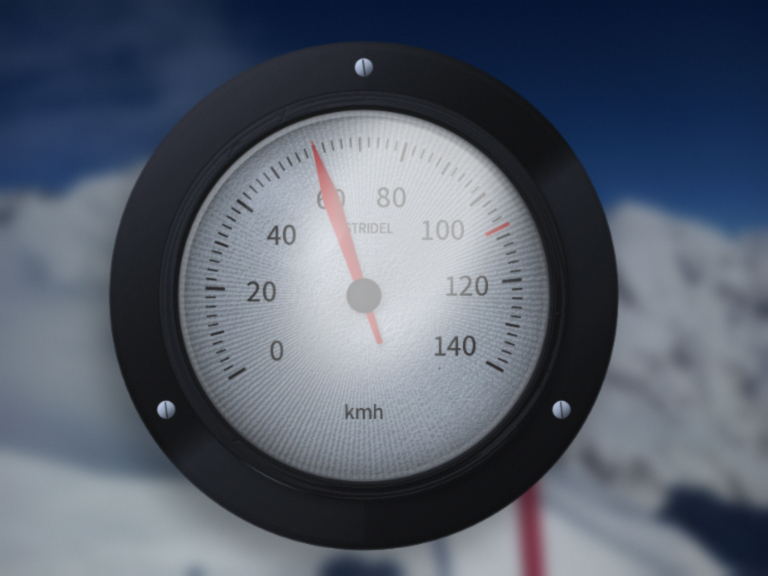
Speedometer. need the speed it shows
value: 60 km/h
